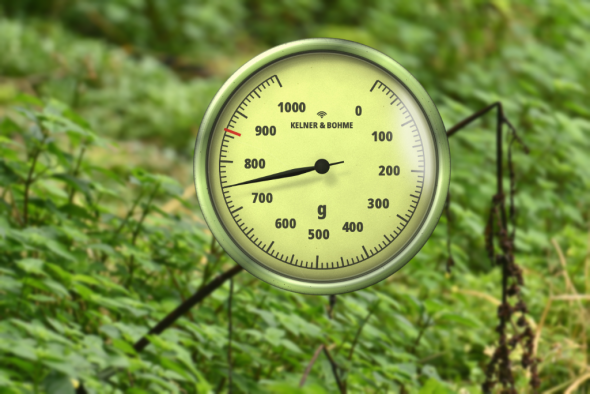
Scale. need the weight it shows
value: 750 g
